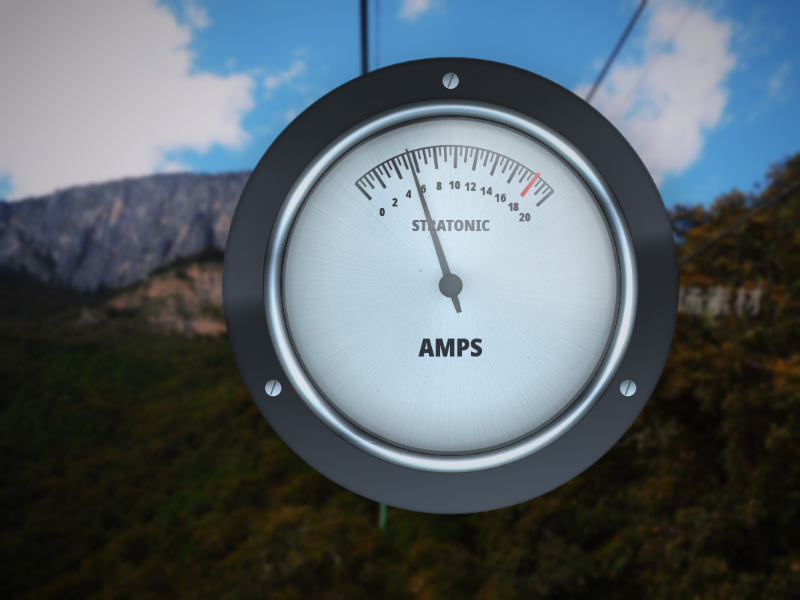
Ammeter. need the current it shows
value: 5.5 A
